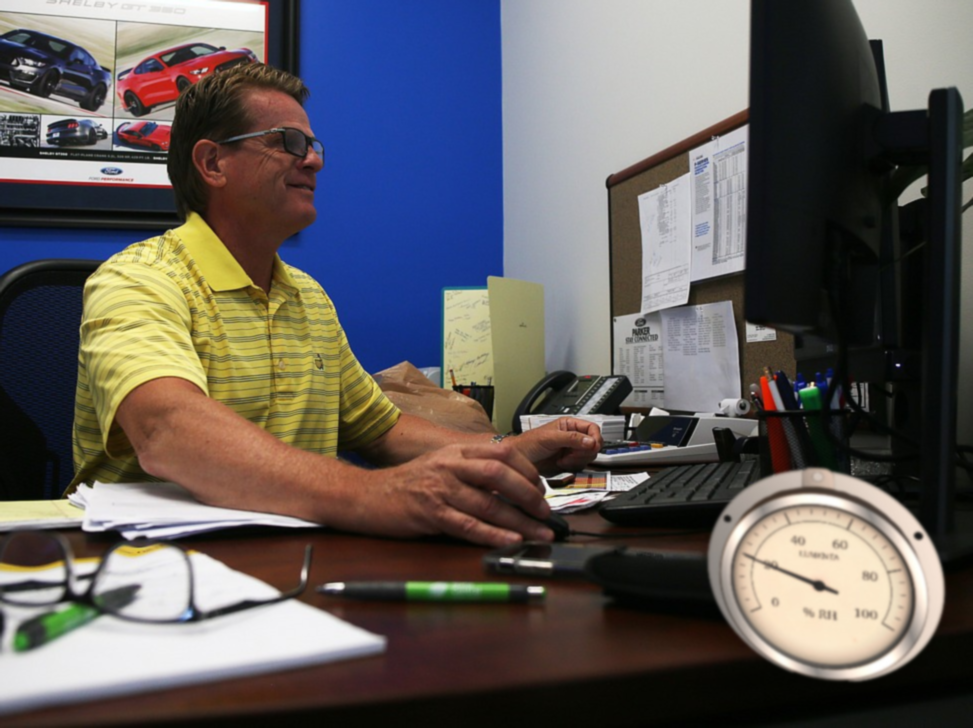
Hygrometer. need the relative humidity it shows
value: 20 %
